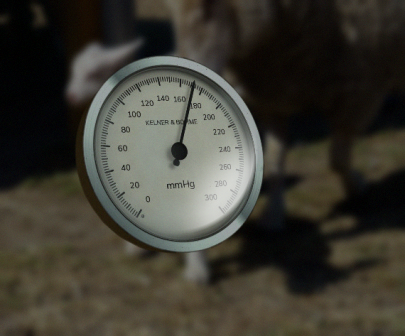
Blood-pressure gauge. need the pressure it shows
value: 170 mmHg
